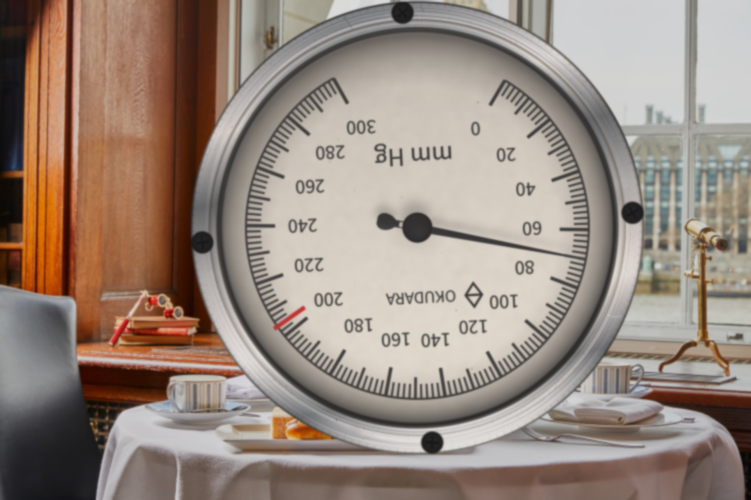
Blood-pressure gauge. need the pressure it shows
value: 70 mmHg
